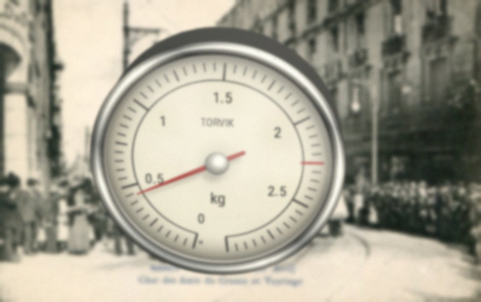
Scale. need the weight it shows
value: 0.45 kg
